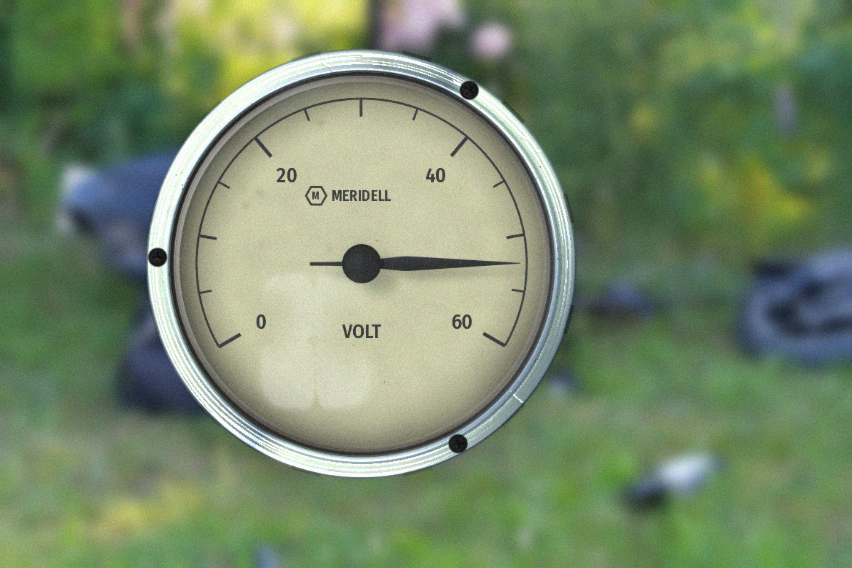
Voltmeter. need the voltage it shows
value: 52.5 V
